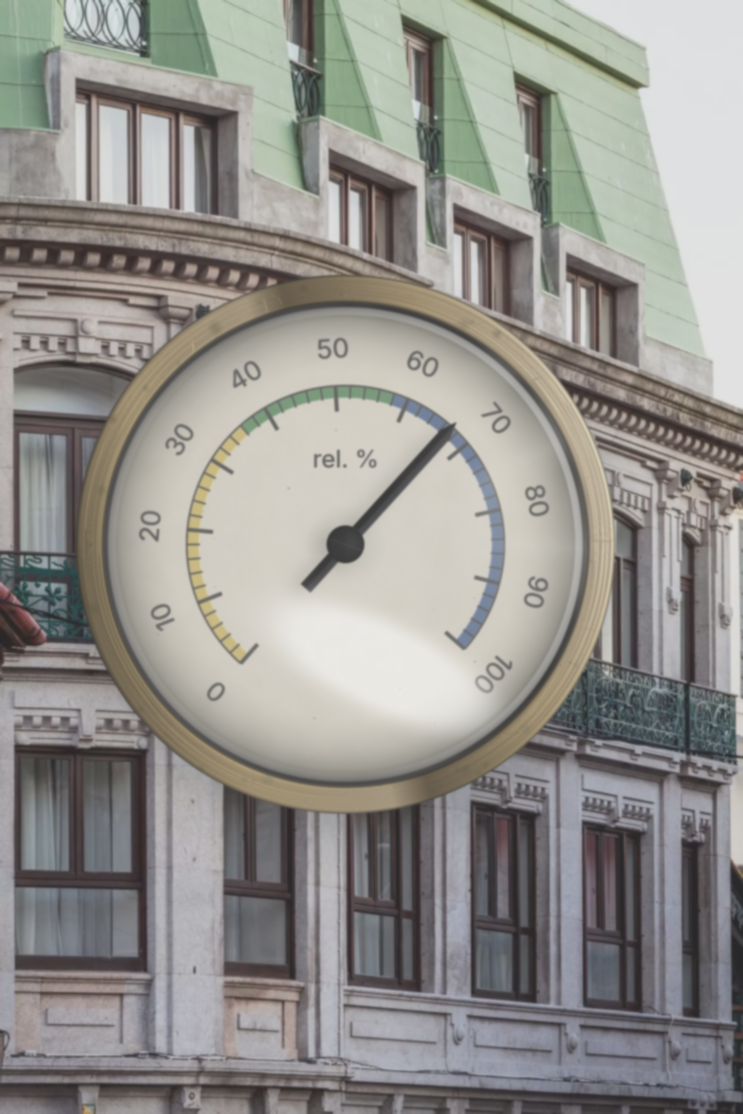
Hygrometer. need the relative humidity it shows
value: 67 %
